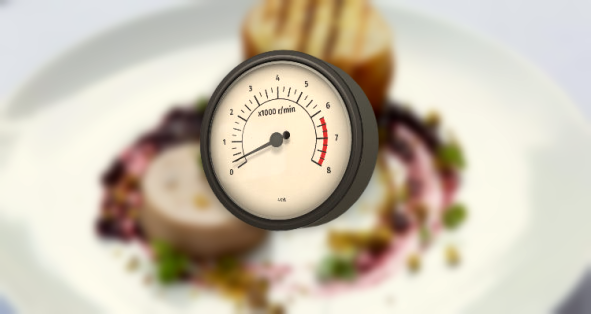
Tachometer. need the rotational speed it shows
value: 250 rpm
